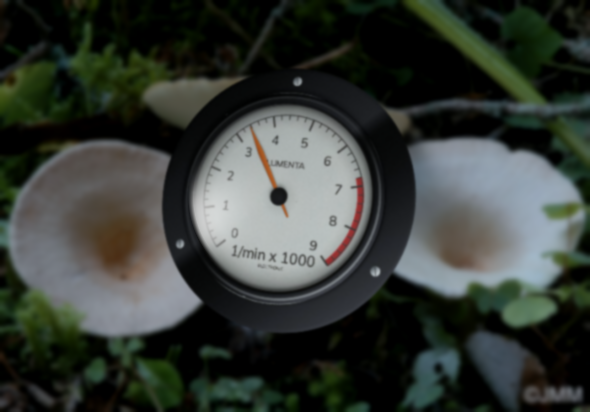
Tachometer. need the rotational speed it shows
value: 3400 rpm
